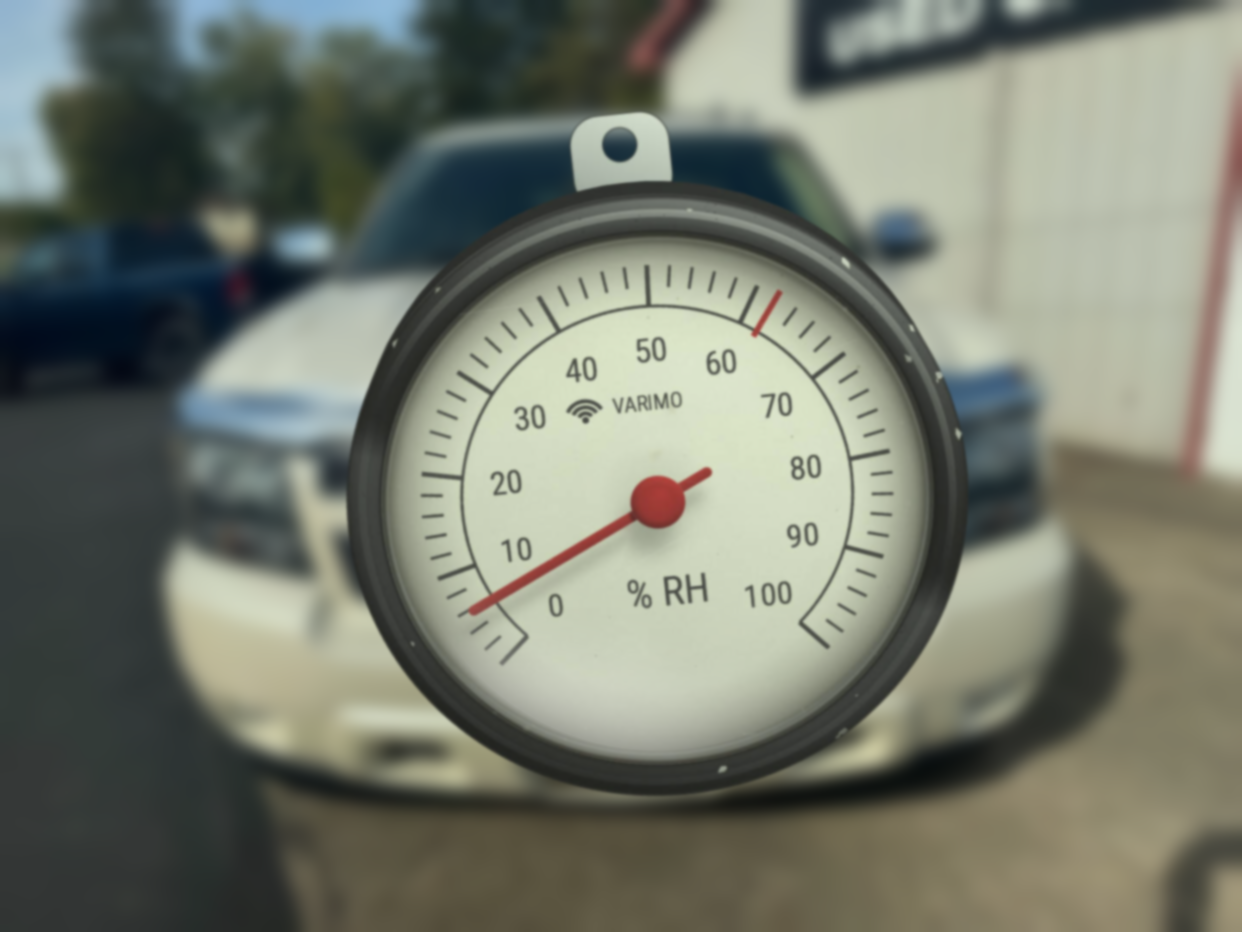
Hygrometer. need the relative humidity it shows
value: 6 %
